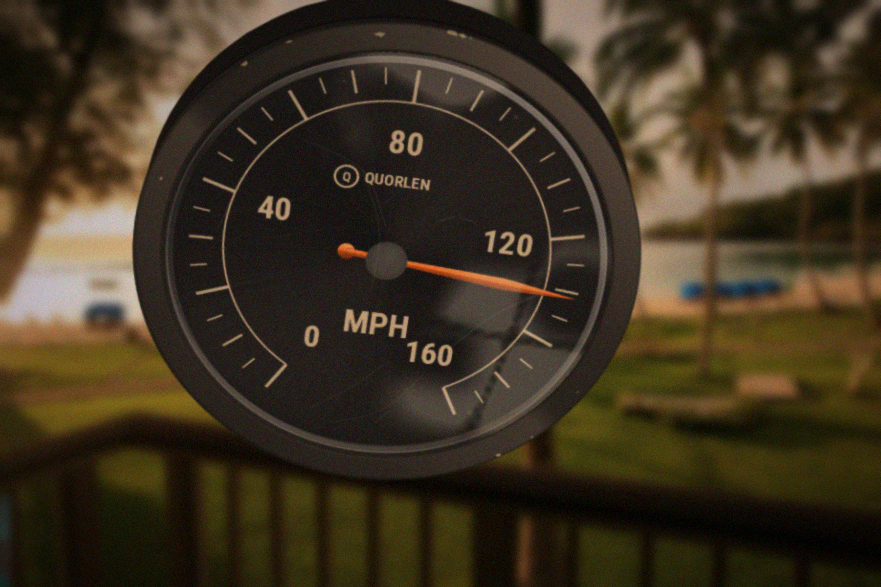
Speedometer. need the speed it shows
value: 130 mph
